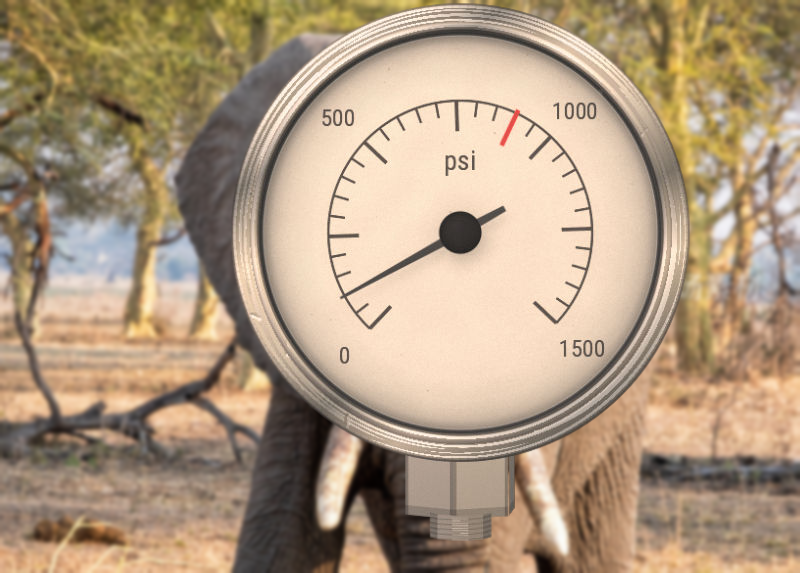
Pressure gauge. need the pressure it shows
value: 100 psi
